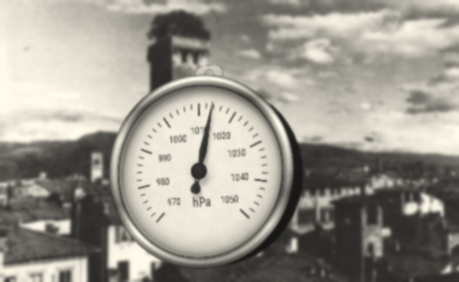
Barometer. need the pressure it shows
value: 1014 hPa
